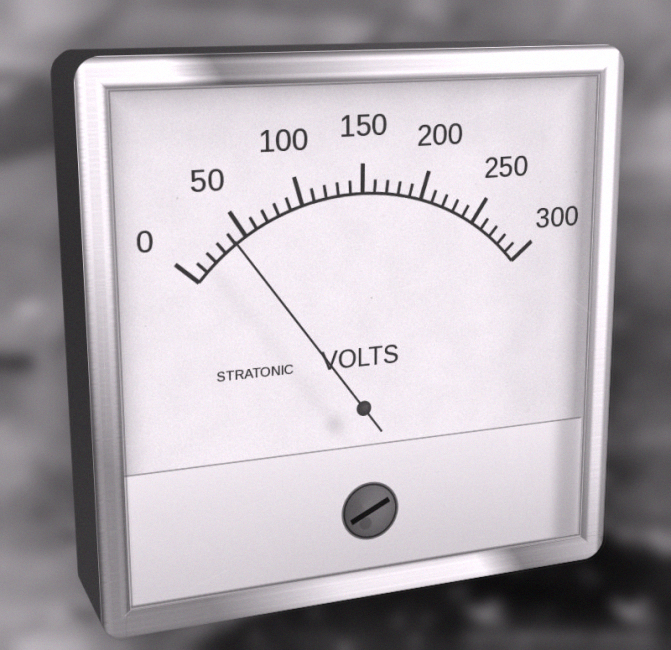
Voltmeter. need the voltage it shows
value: 40 V
